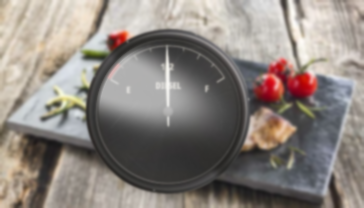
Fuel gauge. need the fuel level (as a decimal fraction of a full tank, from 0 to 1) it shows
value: 0.5
